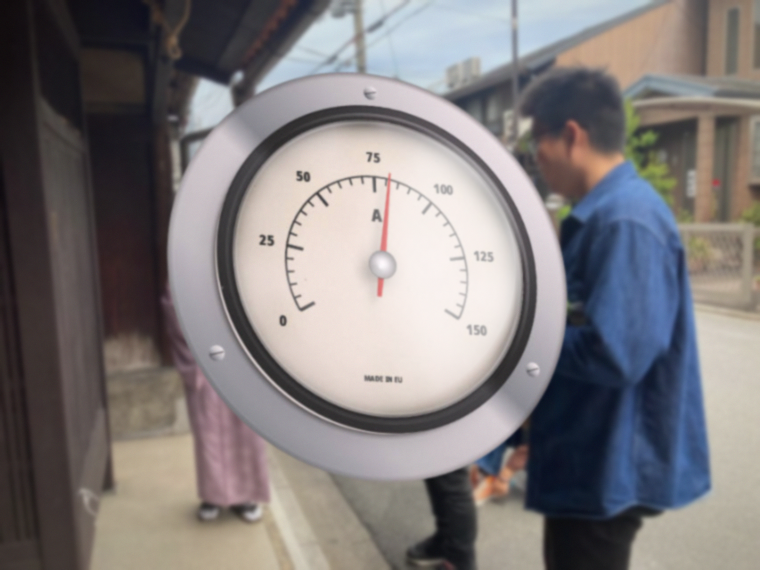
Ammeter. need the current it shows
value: 80 A
